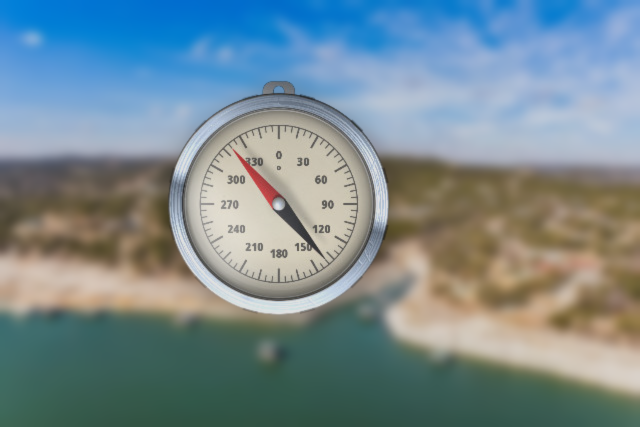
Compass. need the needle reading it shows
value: 320 °
